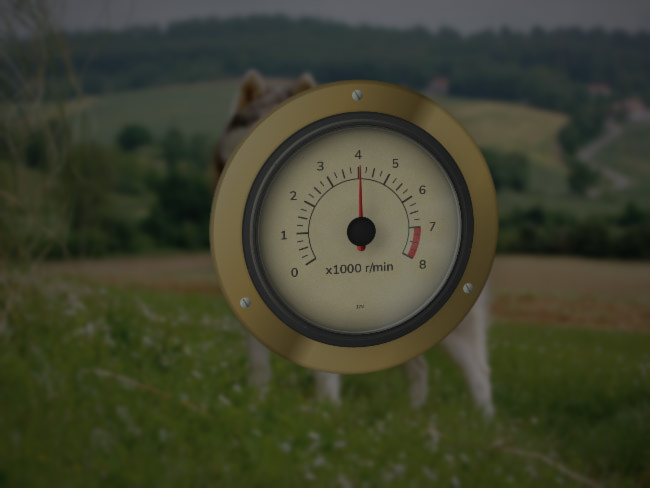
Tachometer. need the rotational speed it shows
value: 4000 rpm
